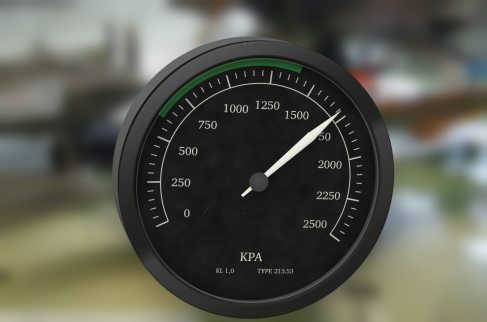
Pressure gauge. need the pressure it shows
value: 1700 kPa
